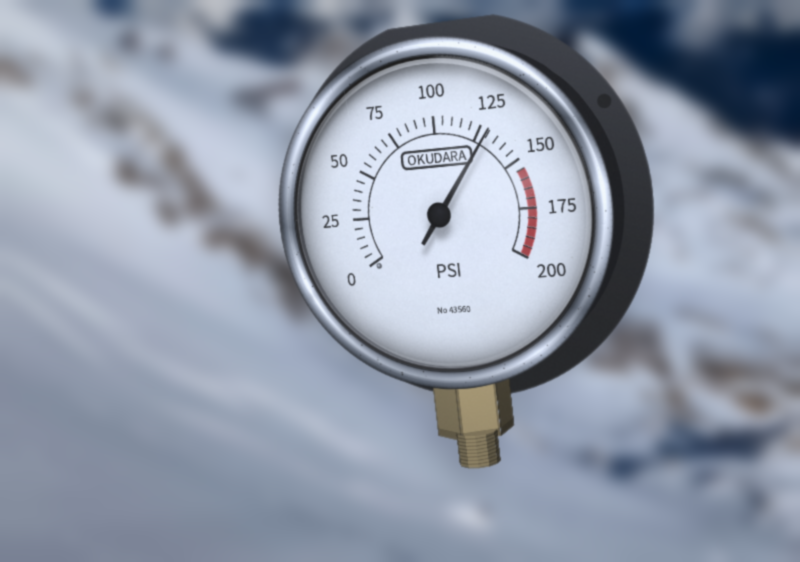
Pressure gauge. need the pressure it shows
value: 130 psi
